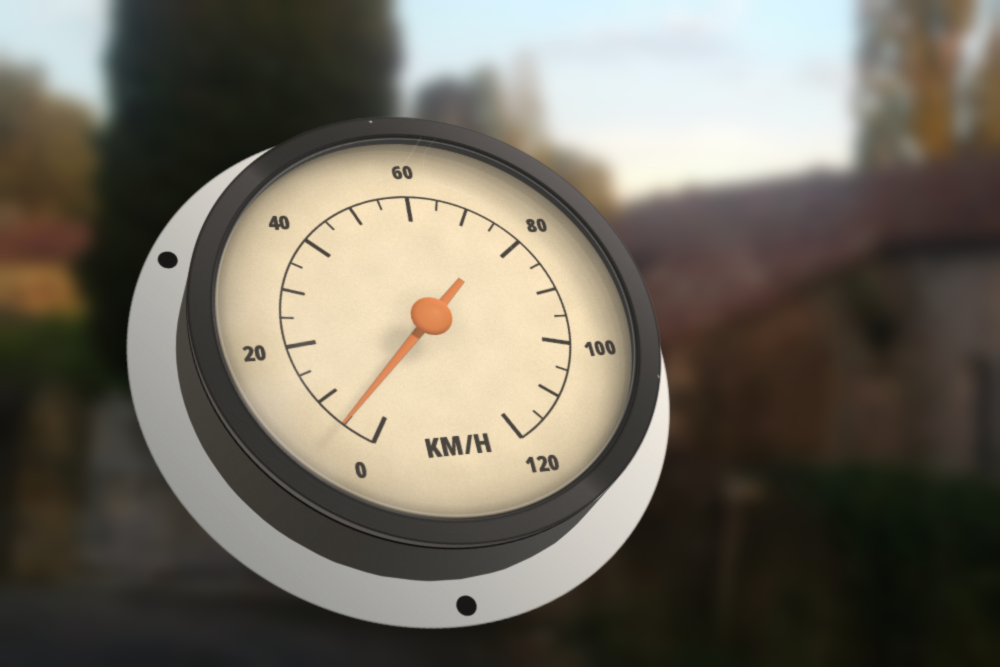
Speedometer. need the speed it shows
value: 5 km/h
